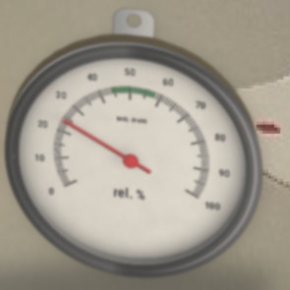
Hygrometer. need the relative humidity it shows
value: 25 %
